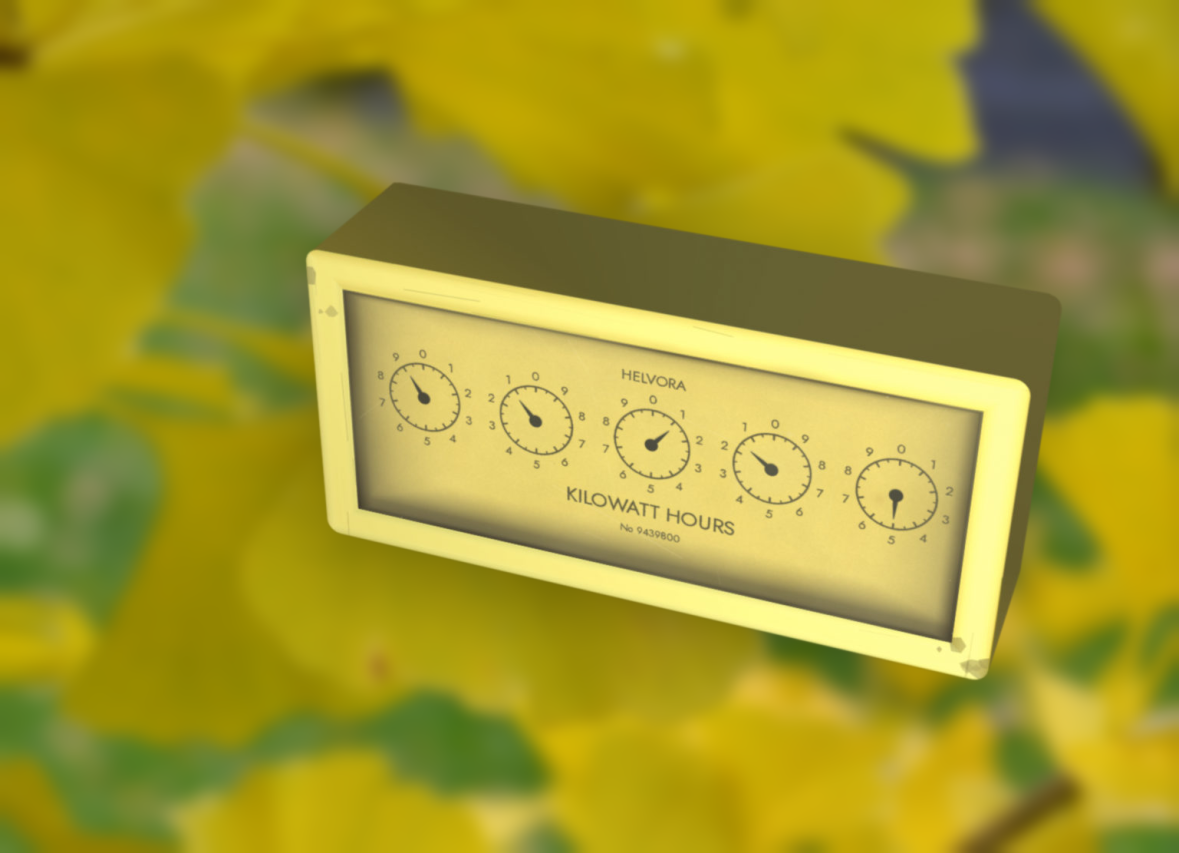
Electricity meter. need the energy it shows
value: 91115 kWh
